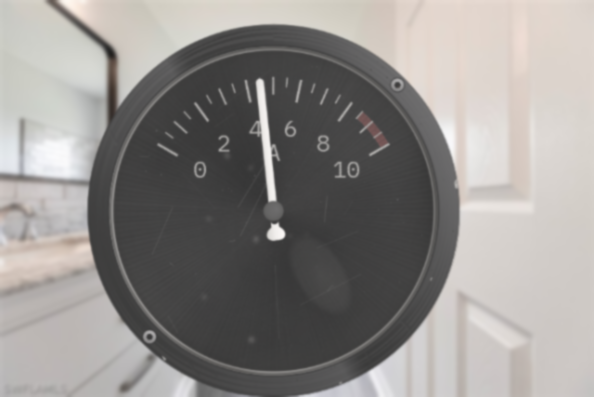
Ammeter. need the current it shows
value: 4.5 A
